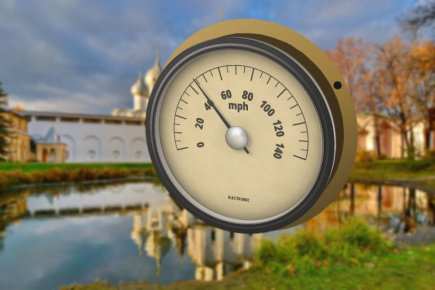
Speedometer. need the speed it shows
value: 45 mph
